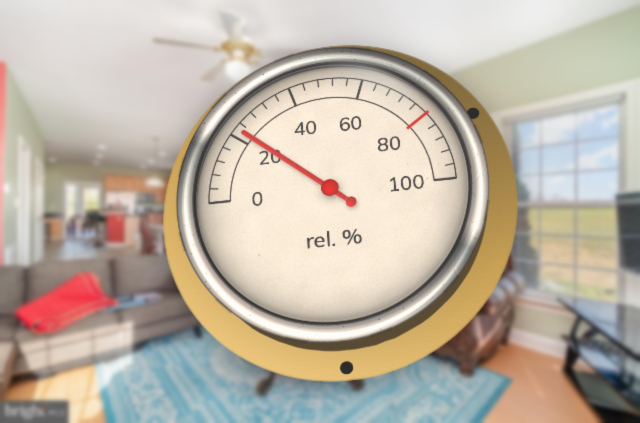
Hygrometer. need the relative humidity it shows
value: 22 %
